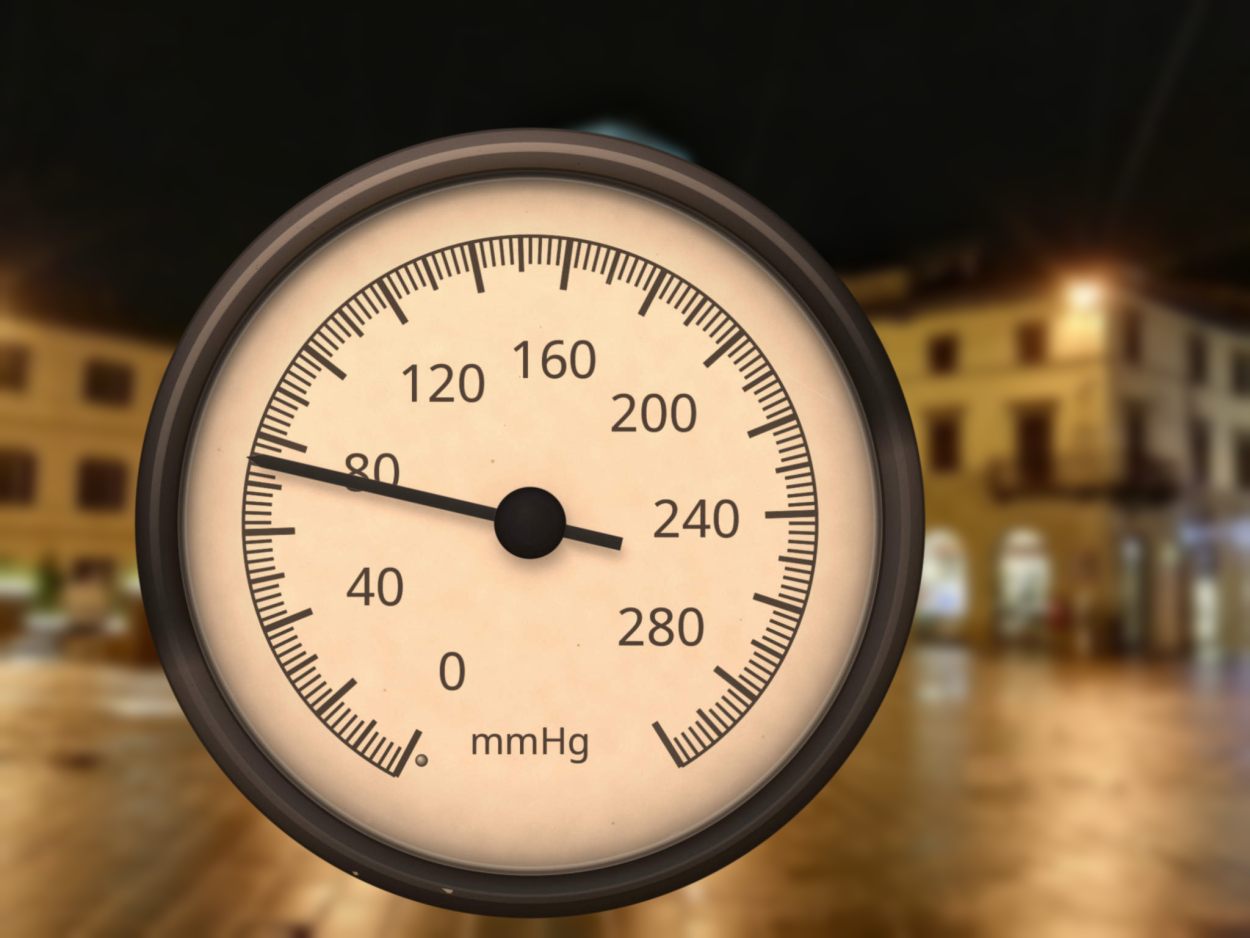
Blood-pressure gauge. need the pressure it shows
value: 75 mmHg
